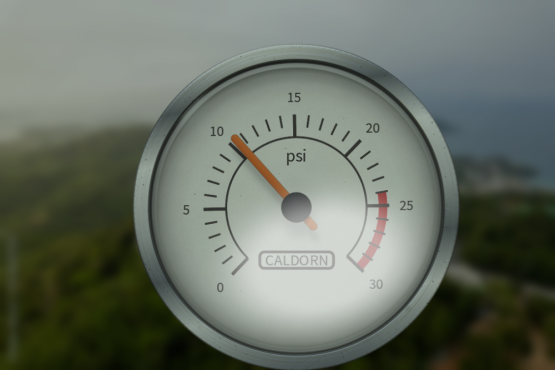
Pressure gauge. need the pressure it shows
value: 10.5 psi
